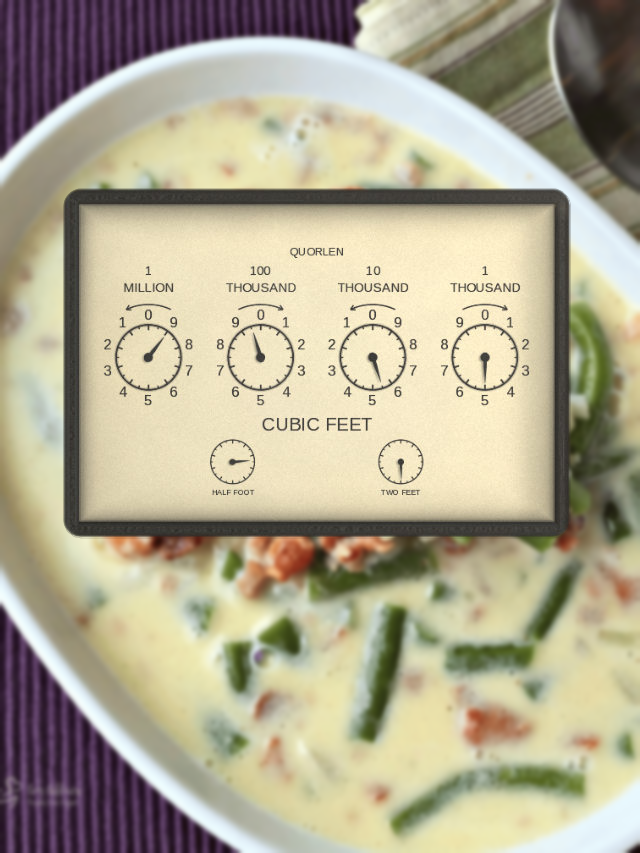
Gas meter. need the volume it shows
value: 895500 ft³
